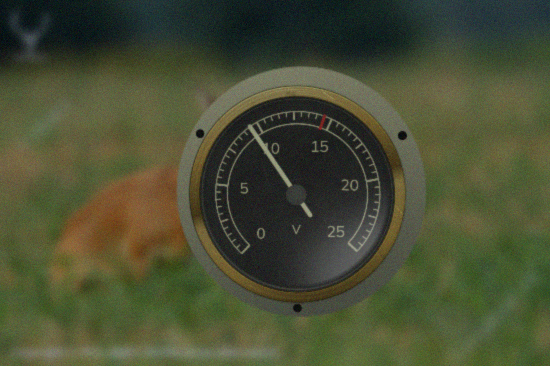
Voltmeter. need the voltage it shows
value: 9.5 V
